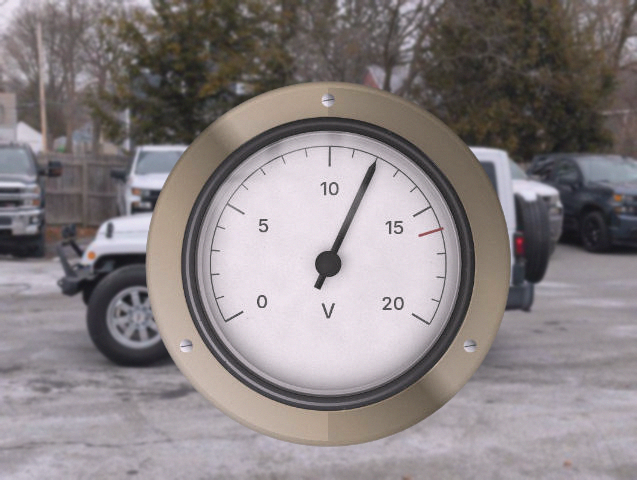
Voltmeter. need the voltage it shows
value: 12 V
